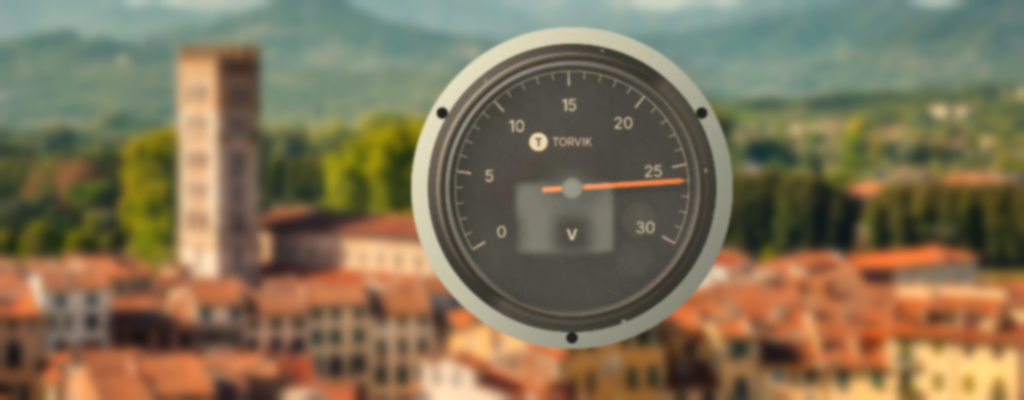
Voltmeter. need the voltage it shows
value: 26 V
